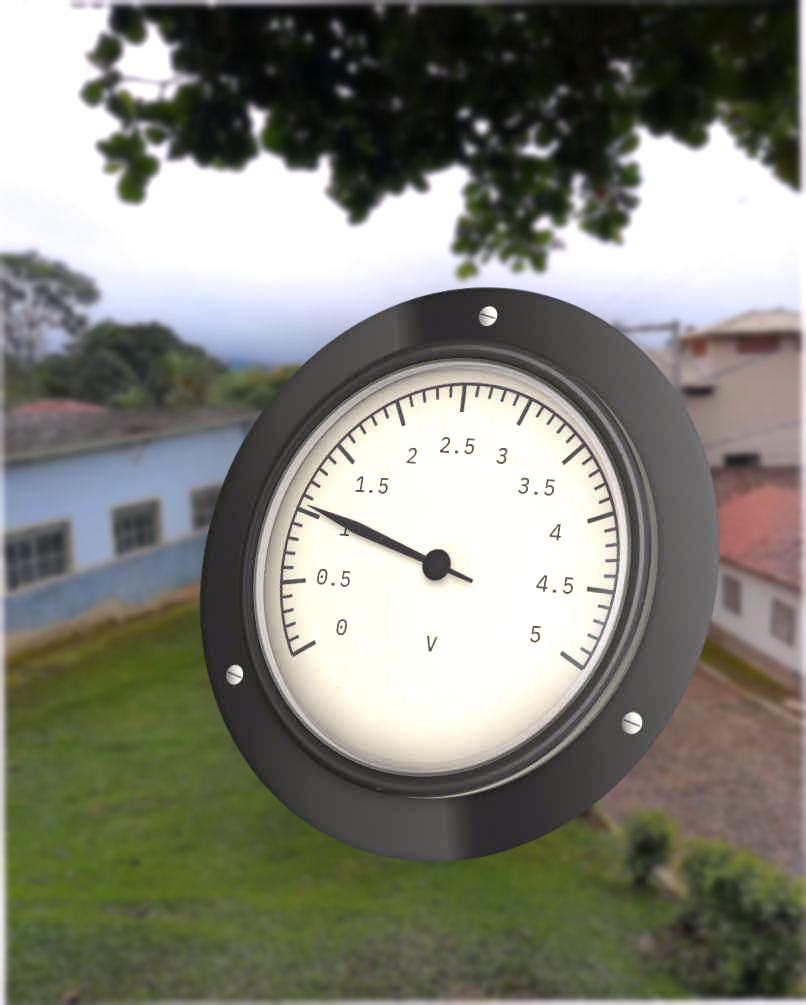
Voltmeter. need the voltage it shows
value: 1.05 V
